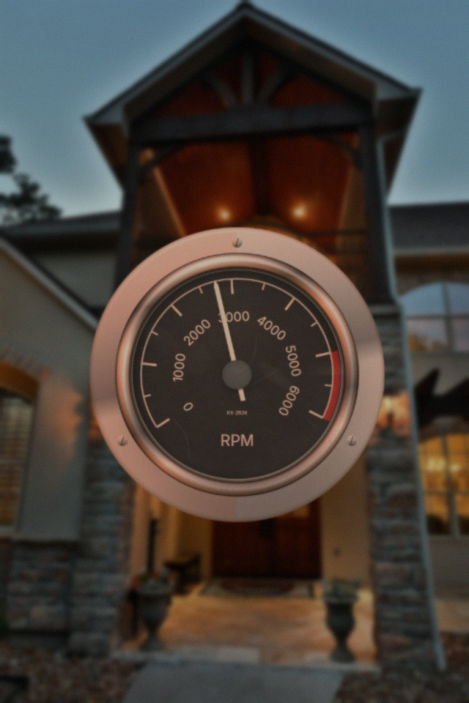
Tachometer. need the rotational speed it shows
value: 2750 rpm
